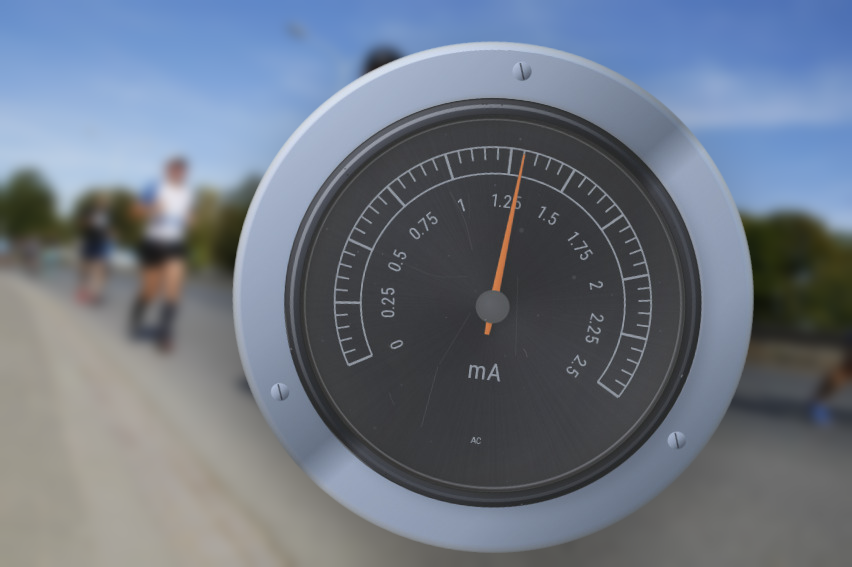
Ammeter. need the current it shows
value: 1.3 mA
